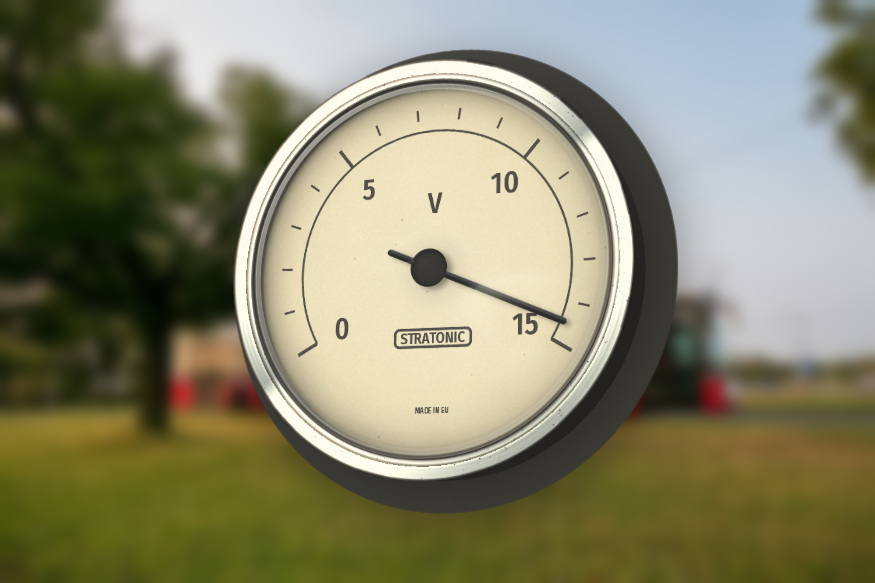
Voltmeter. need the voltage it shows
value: 14.5 V
